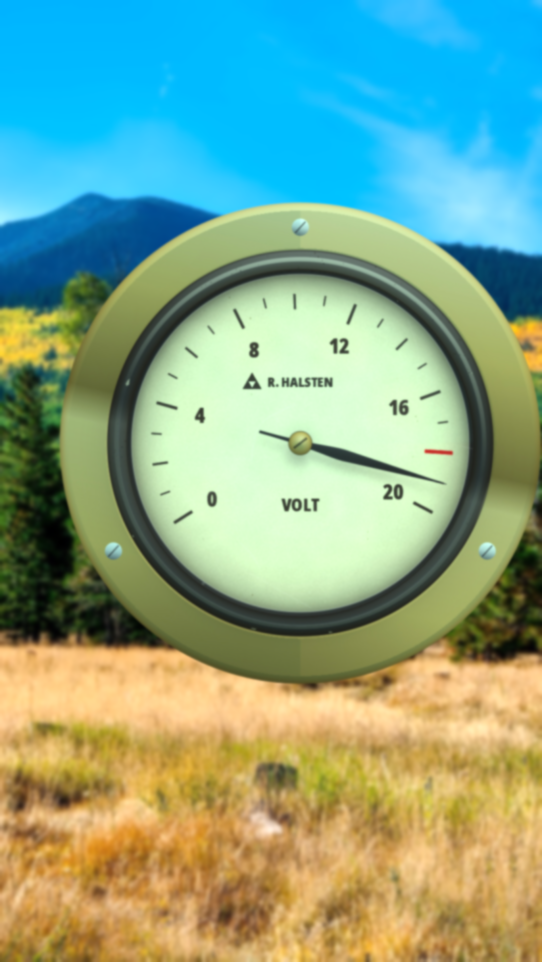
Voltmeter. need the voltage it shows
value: 19 V
